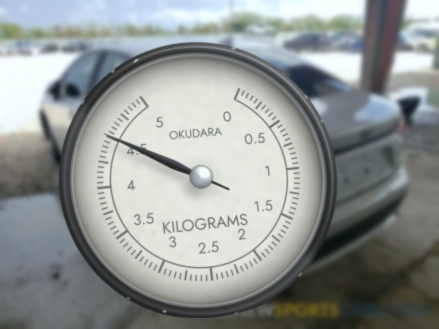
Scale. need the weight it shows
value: 4.5 kg
